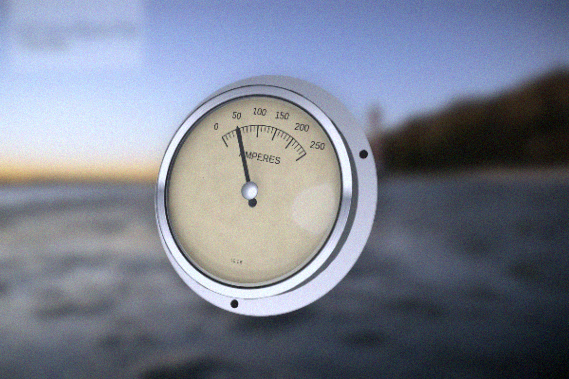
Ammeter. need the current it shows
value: 50 A
